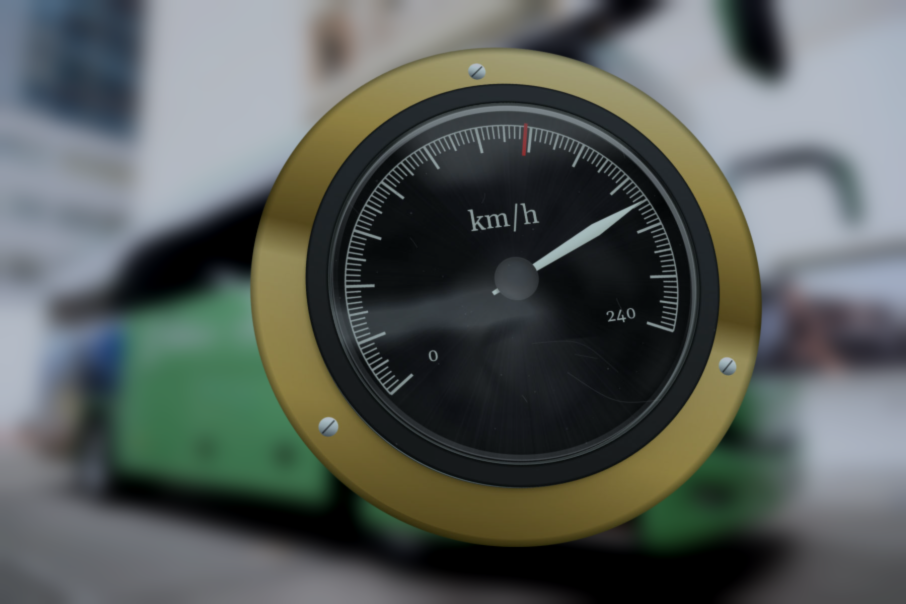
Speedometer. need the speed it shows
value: 190 km/h
